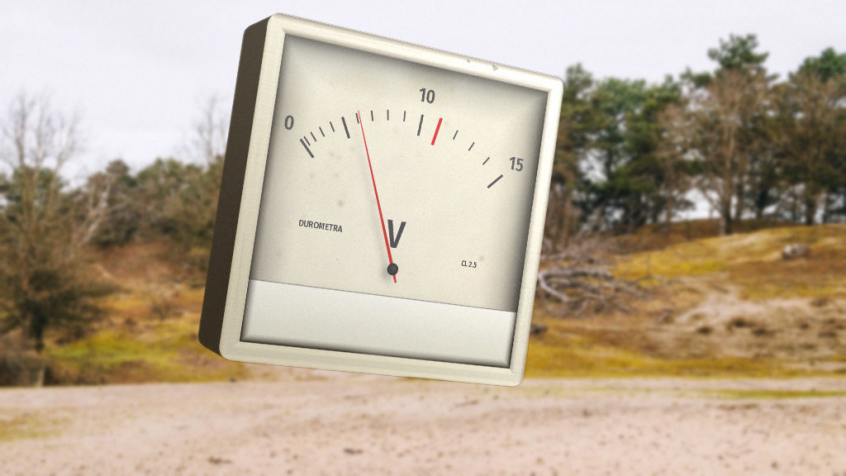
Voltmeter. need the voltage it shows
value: 6 V
